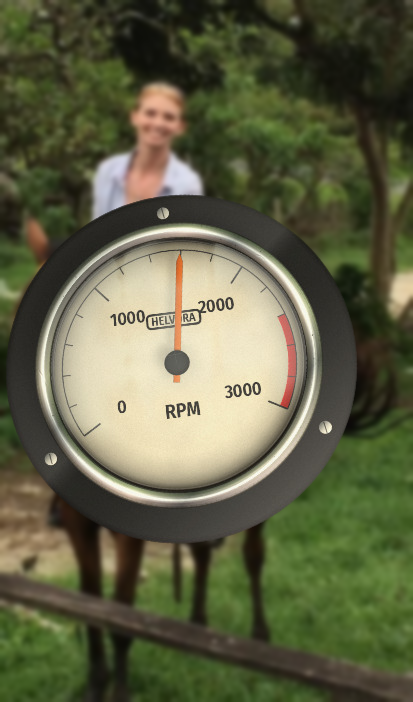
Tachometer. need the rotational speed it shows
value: 1600 rpm
